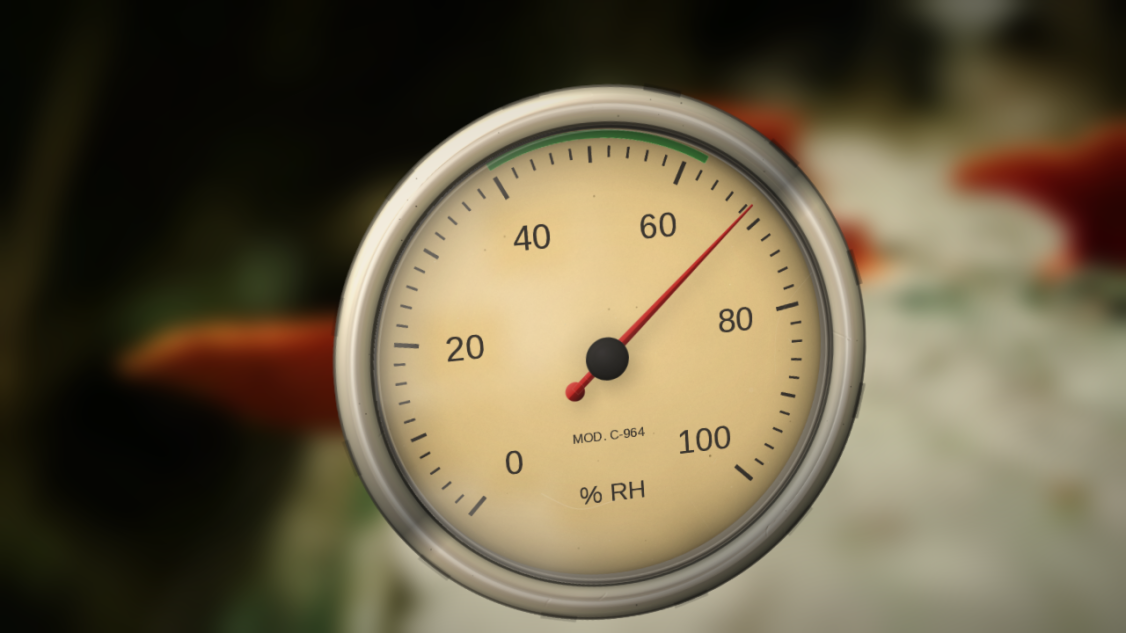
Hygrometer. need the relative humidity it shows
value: 68 %
